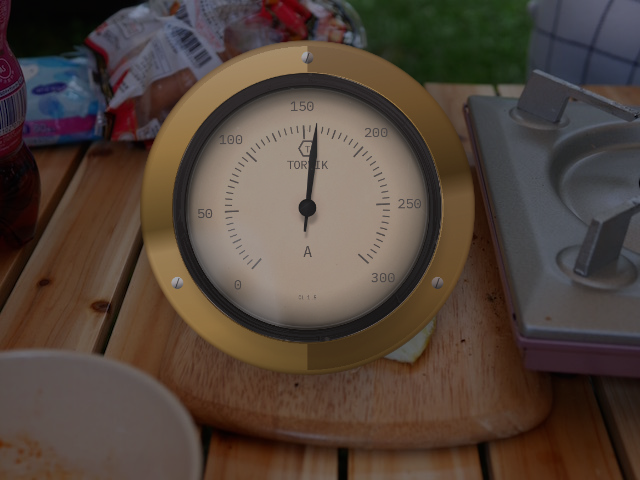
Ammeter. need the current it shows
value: 160 A
